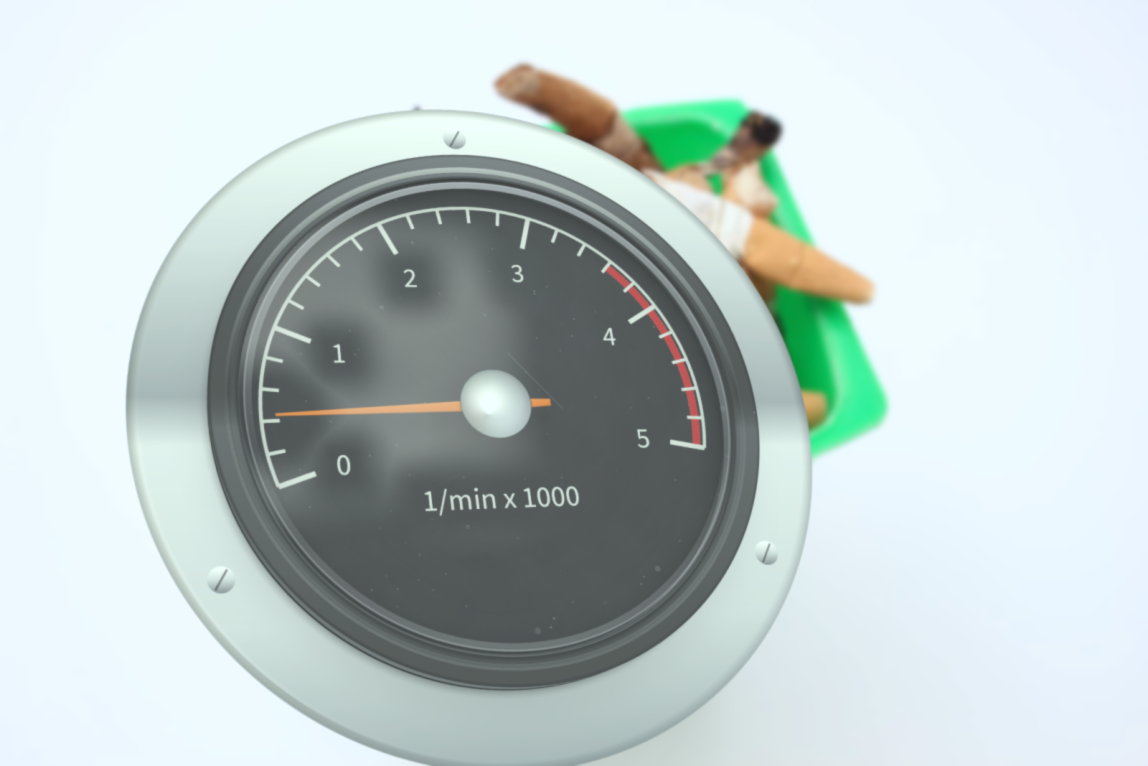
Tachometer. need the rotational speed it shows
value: 400 rpm
